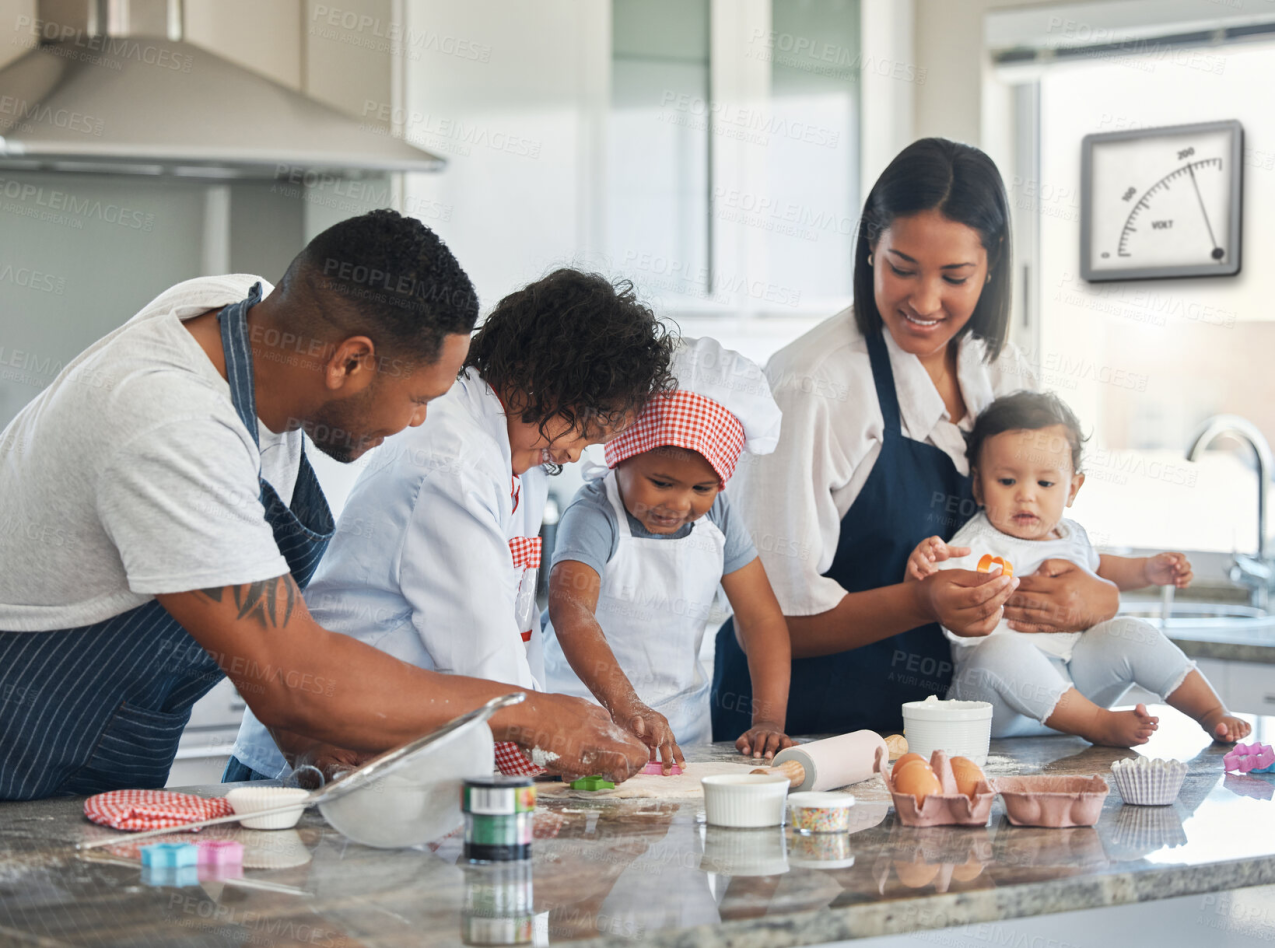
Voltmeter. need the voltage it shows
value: 200 V
